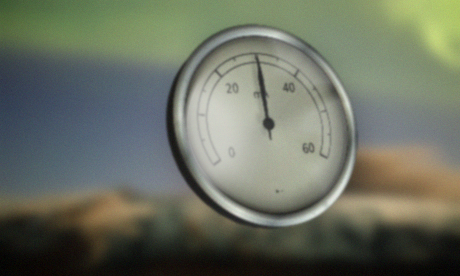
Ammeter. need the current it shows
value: 30 mA
